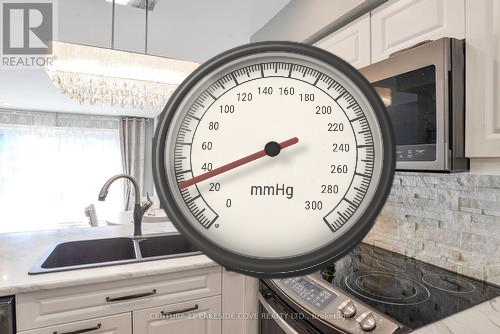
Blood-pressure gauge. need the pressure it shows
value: 30 mmHg
